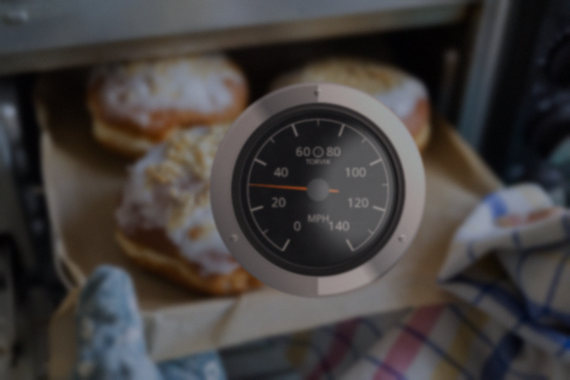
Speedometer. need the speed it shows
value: 30 mph
